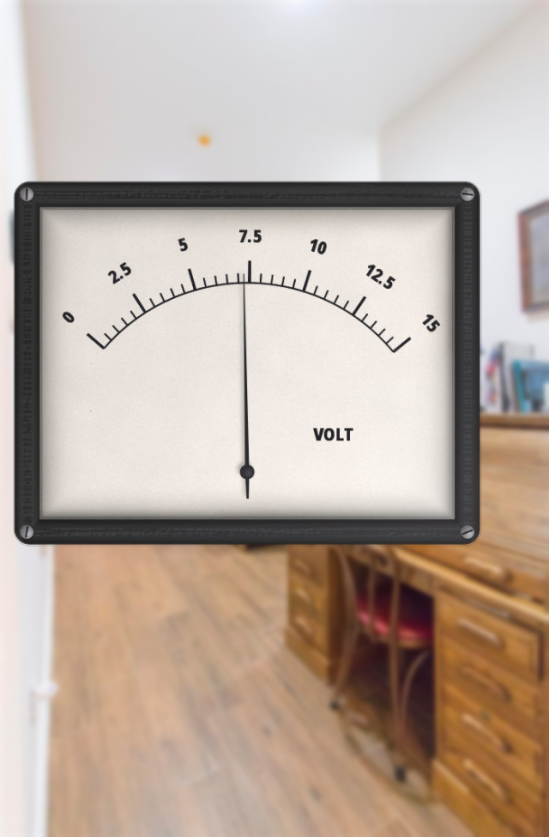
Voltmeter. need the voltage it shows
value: 7.25 V
